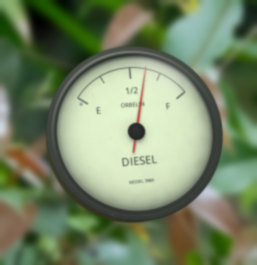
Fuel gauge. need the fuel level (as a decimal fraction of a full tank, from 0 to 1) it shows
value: 0.625
